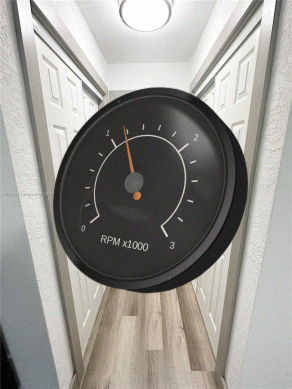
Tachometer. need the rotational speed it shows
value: 1200 rpm
